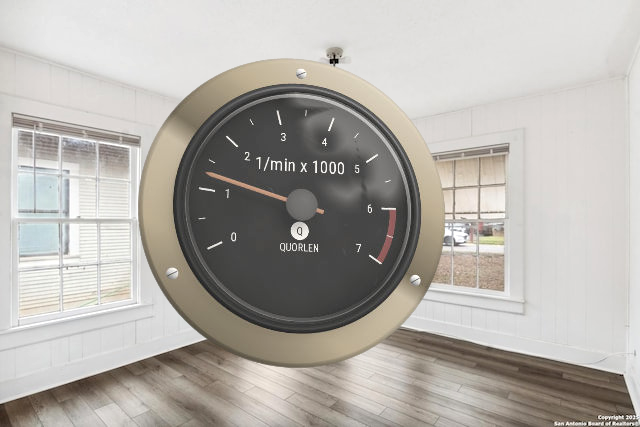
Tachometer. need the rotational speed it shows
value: 1250 rpm
